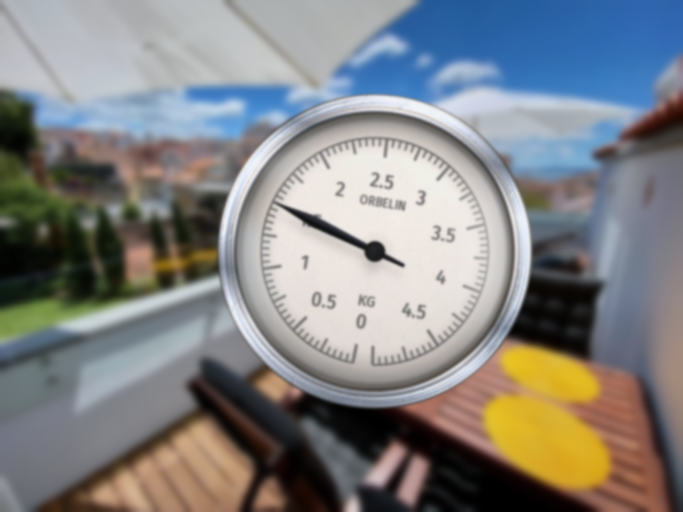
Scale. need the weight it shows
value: 1.5 kg
